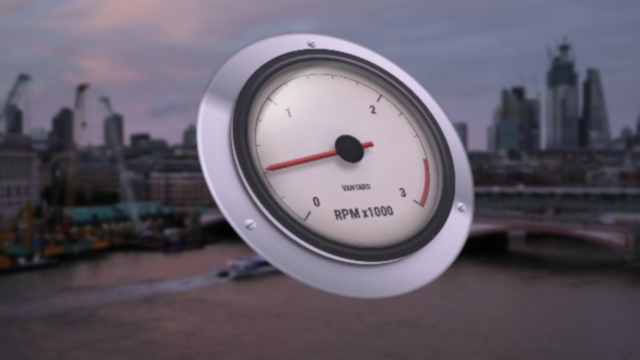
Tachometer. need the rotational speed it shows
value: 400 rpm
